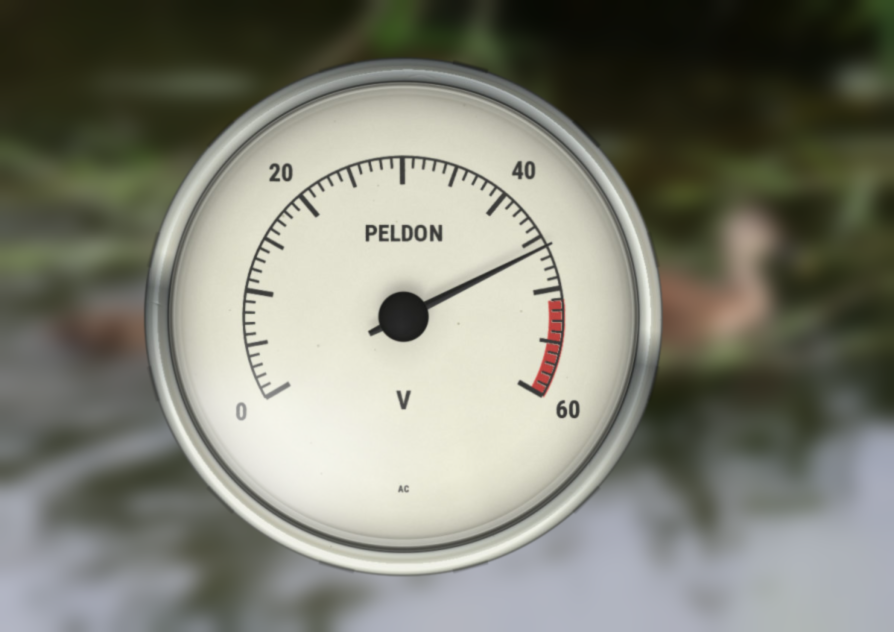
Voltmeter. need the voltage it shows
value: 46 V
